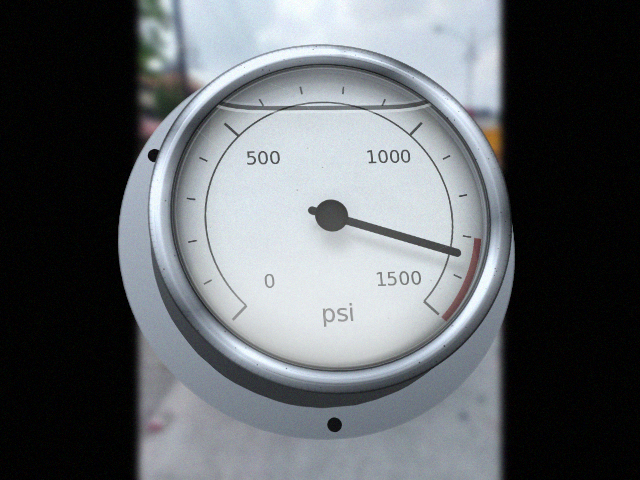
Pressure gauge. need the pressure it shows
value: 1350 psi
